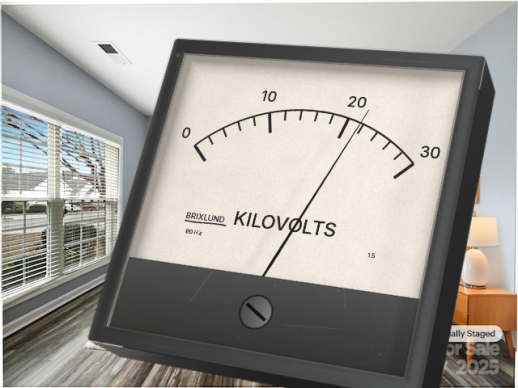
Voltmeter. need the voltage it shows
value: 22 kV
